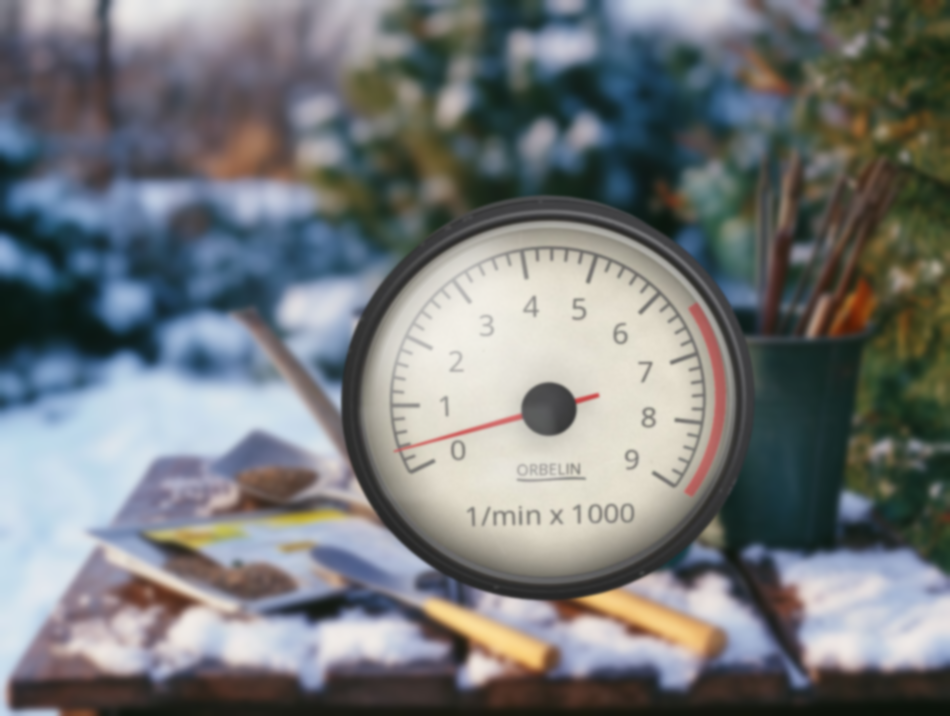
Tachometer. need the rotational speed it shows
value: 400 rpm
